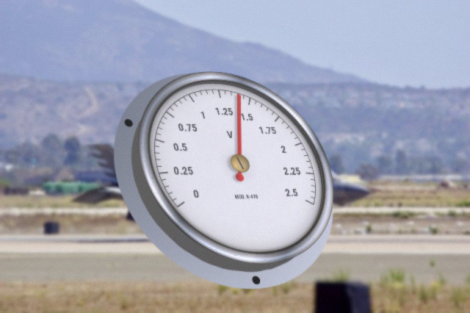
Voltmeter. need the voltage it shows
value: 1.4 V
